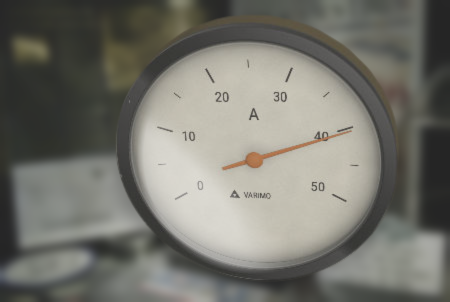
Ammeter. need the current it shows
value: 40 A
